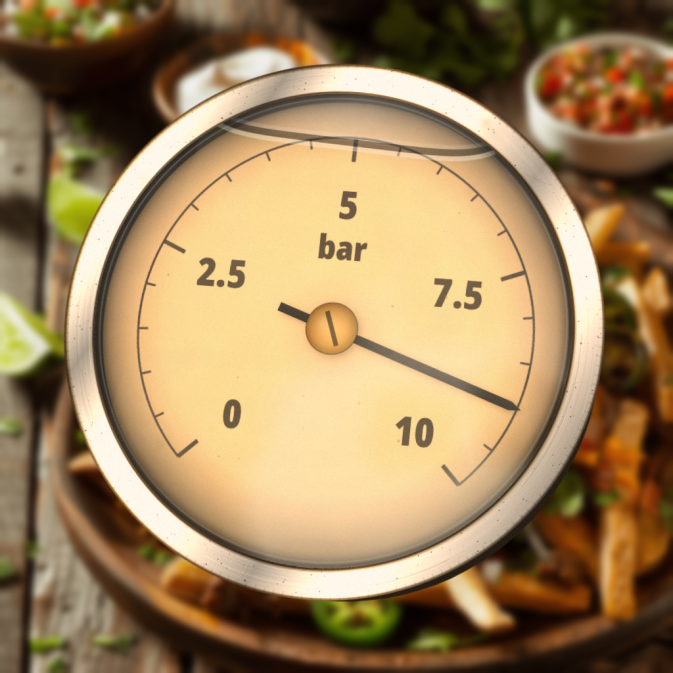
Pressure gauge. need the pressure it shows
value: 9 bar
